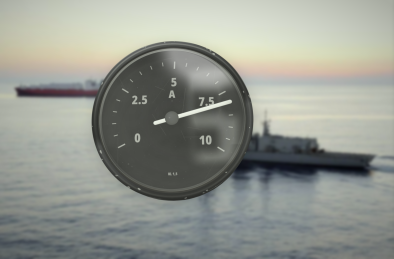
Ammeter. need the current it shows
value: 8 A
